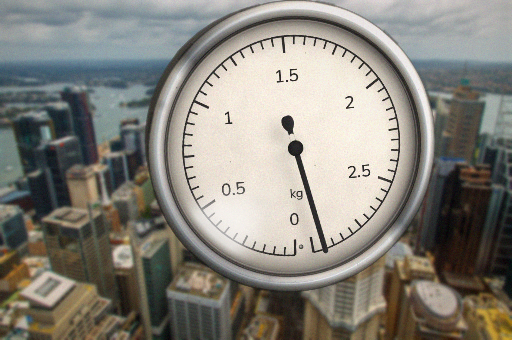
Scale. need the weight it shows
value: 2.95 kg
